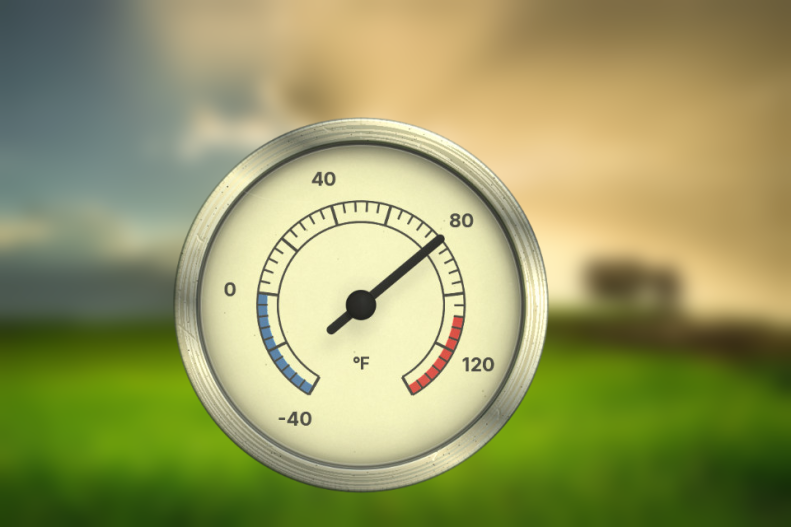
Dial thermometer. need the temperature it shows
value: 80 °F
